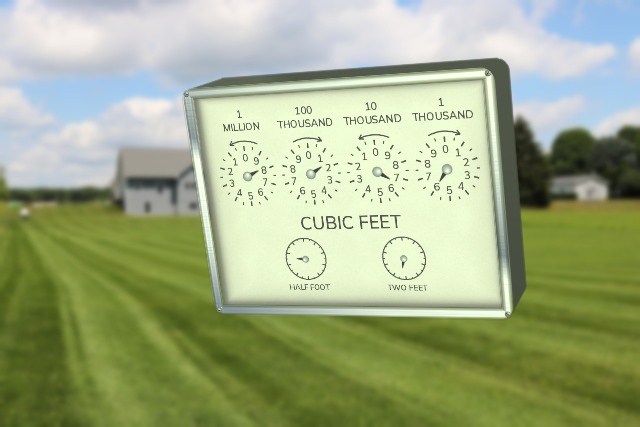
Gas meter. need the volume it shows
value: 816600 ft³
